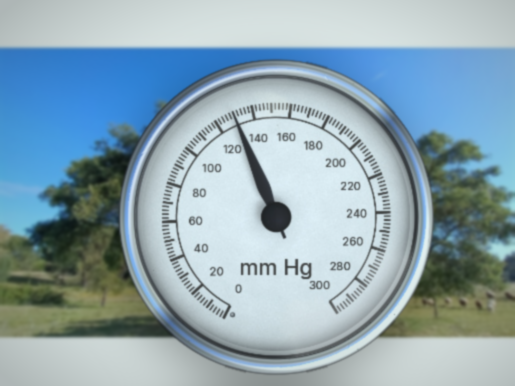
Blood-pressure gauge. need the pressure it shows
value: 130 mmHg
